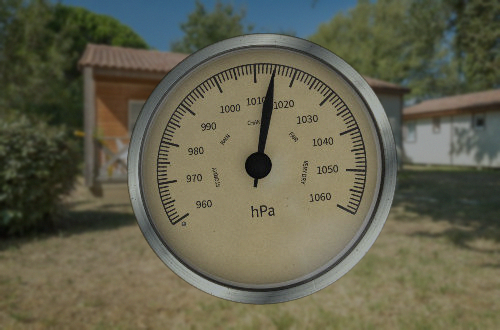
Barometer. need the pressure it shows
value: 1015 hPa
